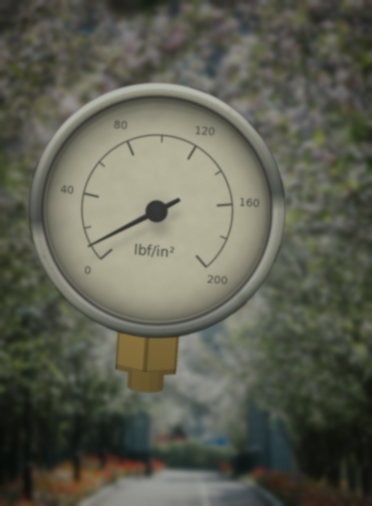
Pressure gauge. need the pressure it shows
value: 10 psi
